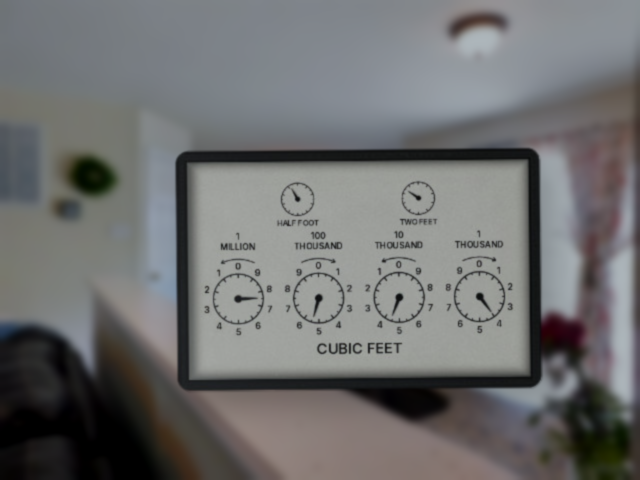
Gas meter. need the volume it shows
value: 754400 ft³
